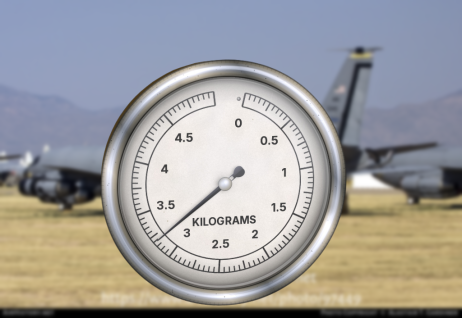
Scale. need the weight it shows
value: 3.2 kg
